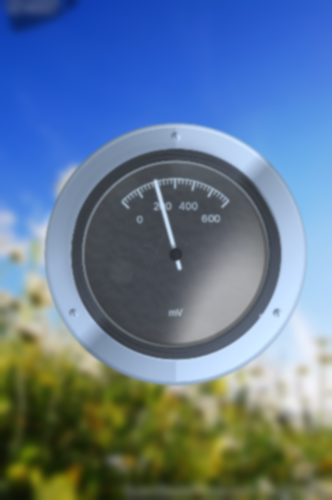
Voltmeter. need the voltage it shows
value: 200 mV
